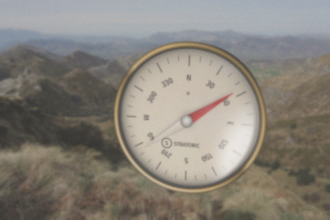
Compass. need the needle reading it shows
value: 55 °
